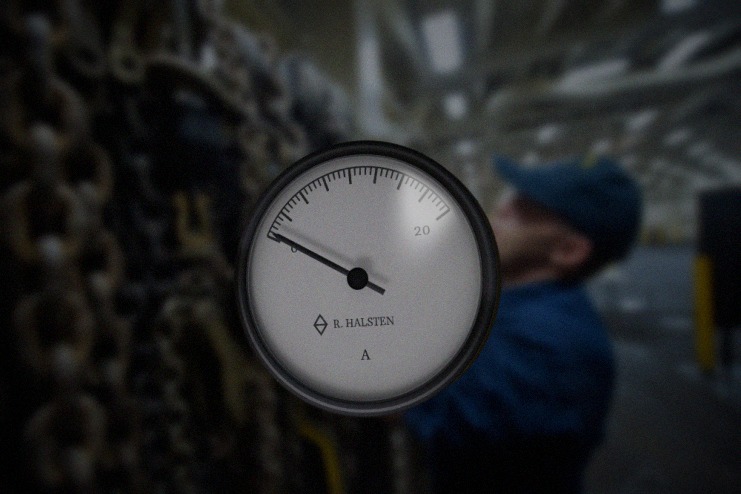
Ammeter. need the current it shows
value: 0.5 A
